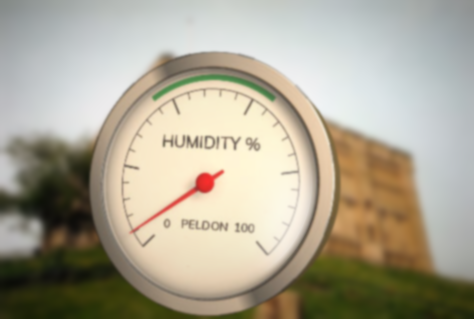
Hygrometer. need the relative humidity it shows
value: 4 %
